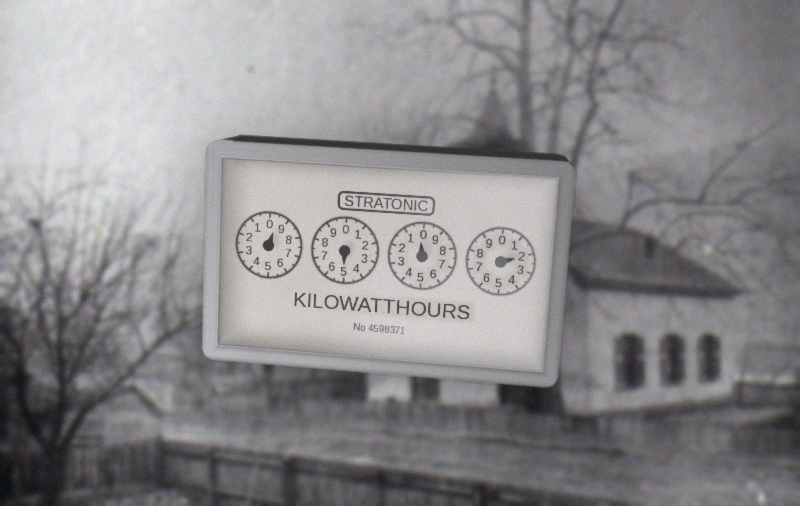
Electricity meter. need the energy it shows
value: 9502 kWh
